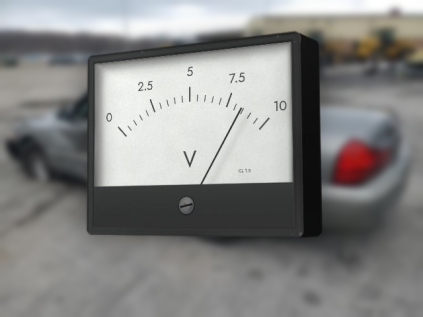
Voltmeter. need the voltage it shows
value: 8.5 V
